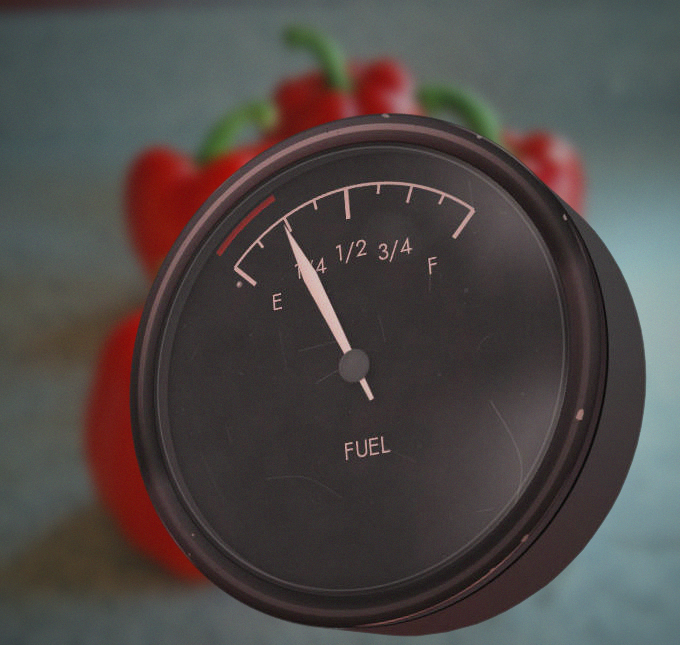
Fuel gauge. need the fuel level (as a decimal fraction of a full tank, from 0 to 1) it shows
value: 0.25
